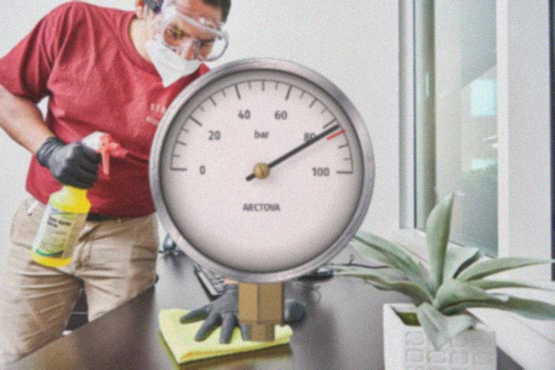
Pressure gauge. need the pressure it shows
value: 82.5 bar
